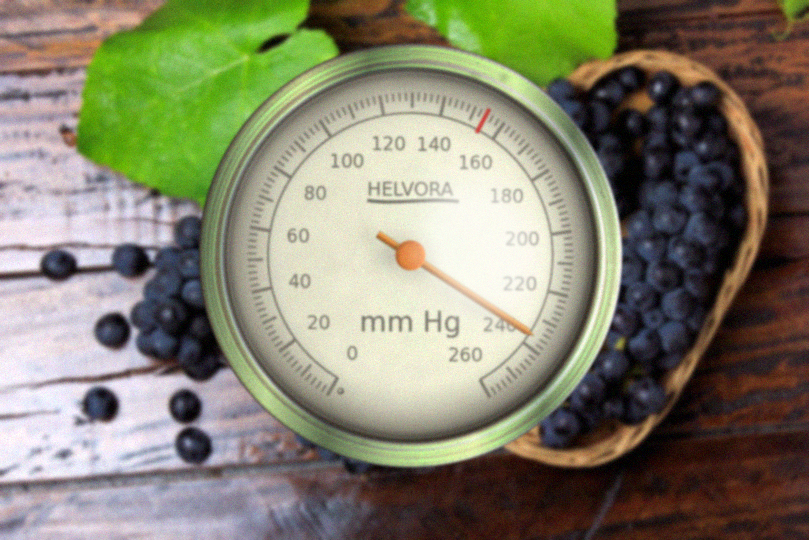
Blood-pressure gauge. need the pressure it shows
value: 236 mmHg
